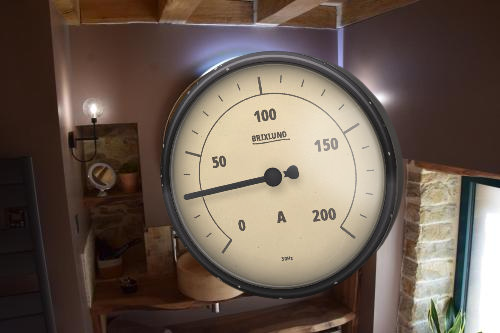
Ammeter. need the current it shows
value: 30 A
